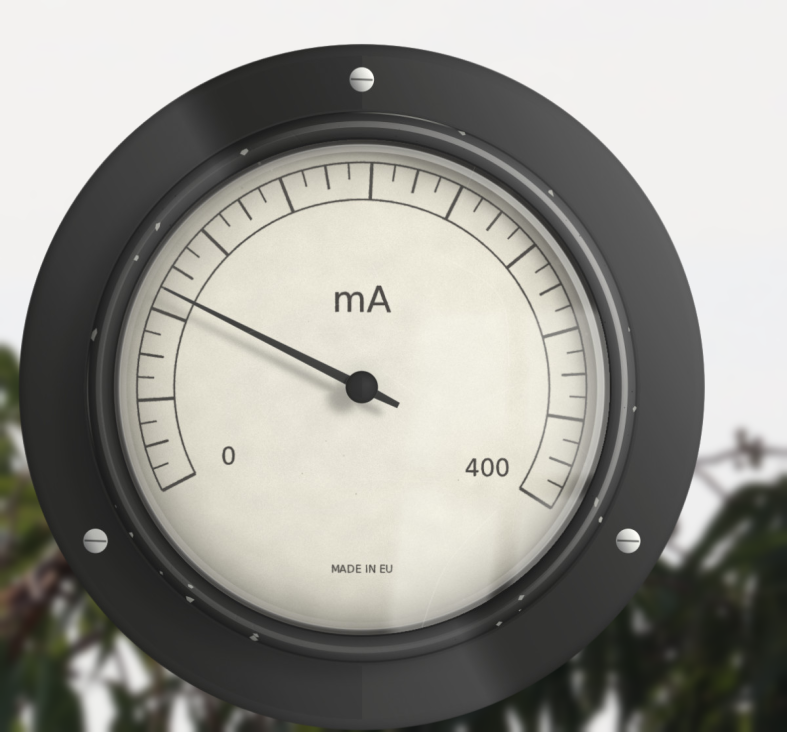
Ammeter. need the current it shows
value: 90 mA
